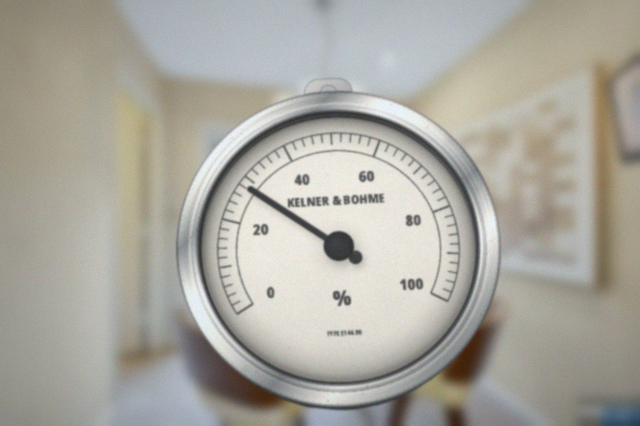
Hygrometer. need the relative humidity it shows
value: 28 %
